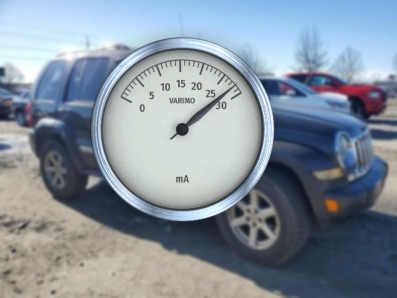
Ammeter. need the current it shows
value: 28 mA
